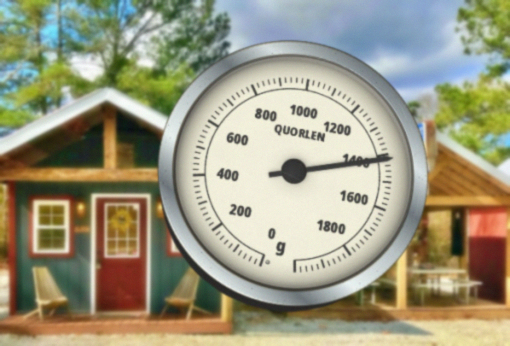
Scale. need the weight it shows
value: 1420 g
